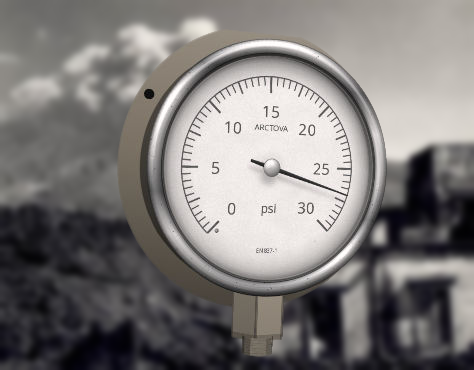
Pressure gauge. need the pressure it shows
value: 27 psi
